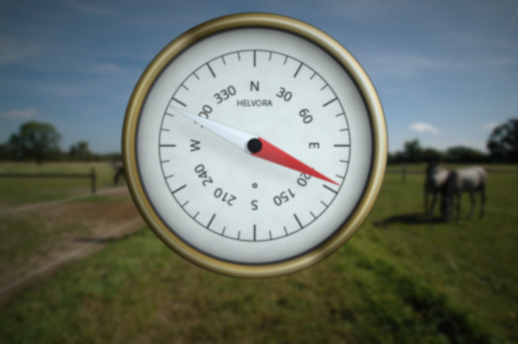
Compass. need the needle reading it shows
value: 115 °
